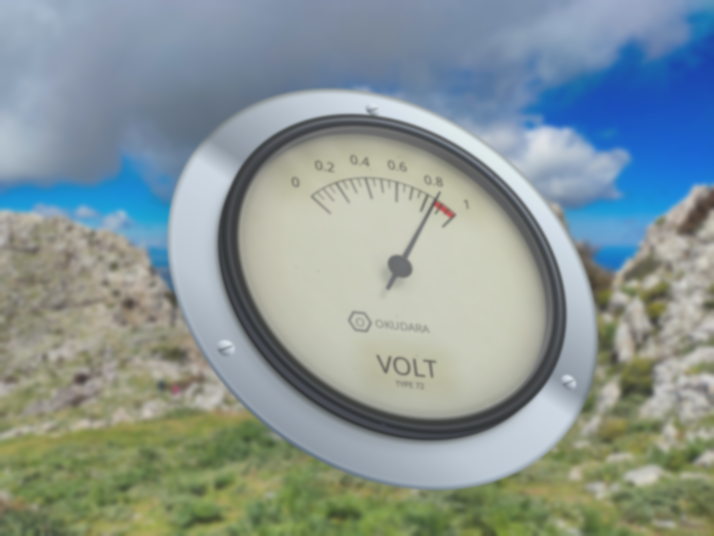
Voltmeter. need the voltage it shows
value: 0.85 V
